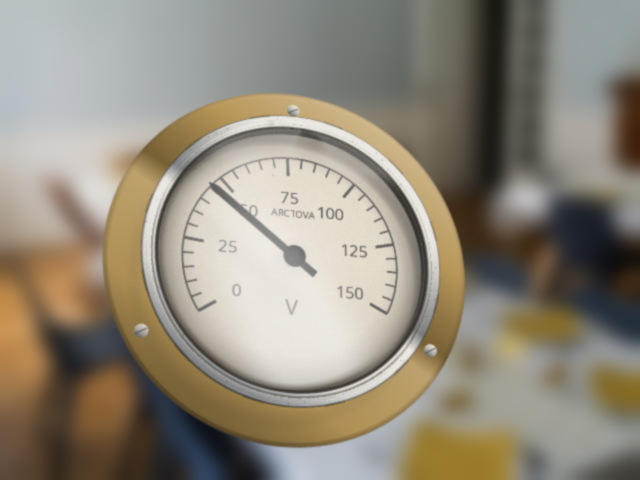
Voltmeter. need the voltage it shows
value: 45 V
